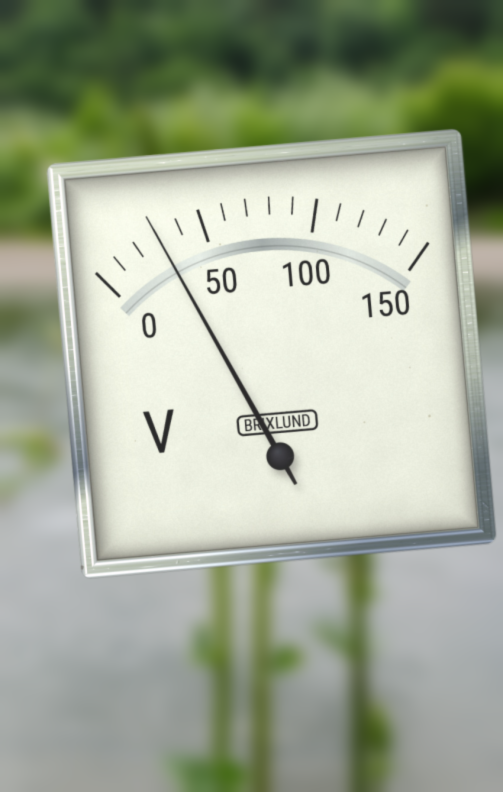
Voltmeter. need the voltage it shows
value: 30 V
